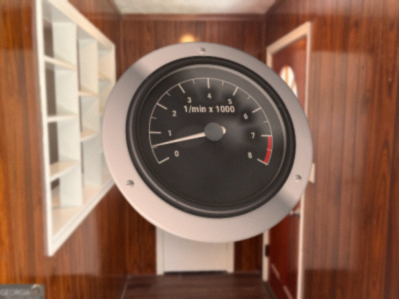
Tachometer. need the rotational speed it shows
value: 500 rpm
